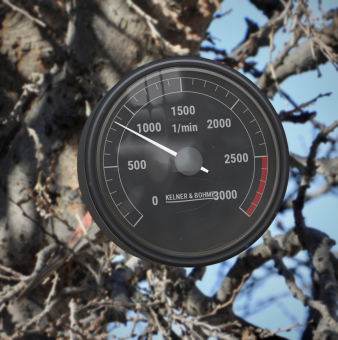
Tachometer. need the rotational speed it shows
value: 850 rpm
